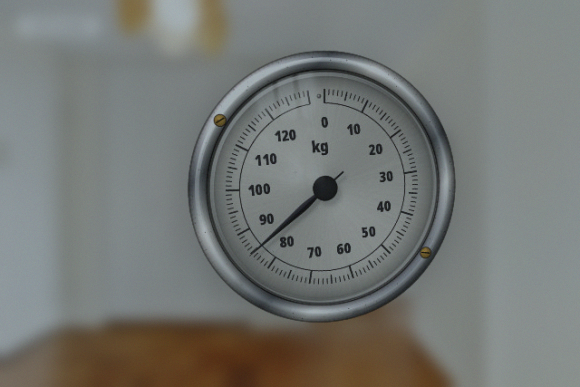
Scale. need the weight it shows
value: 85 kg
